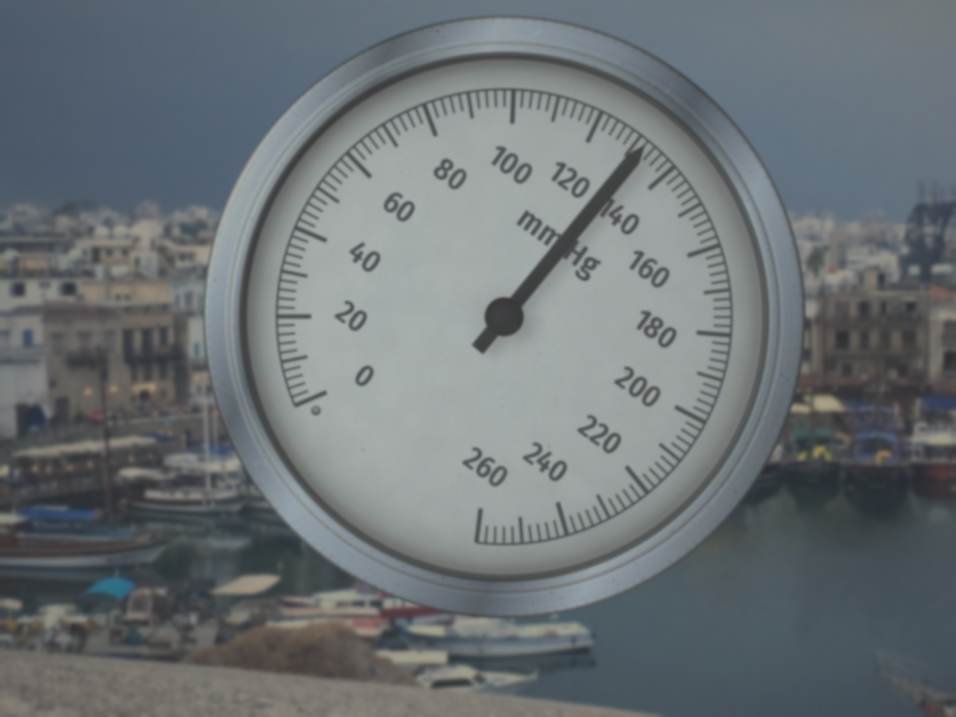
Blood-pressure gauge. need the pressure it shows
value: 132 mmHg
